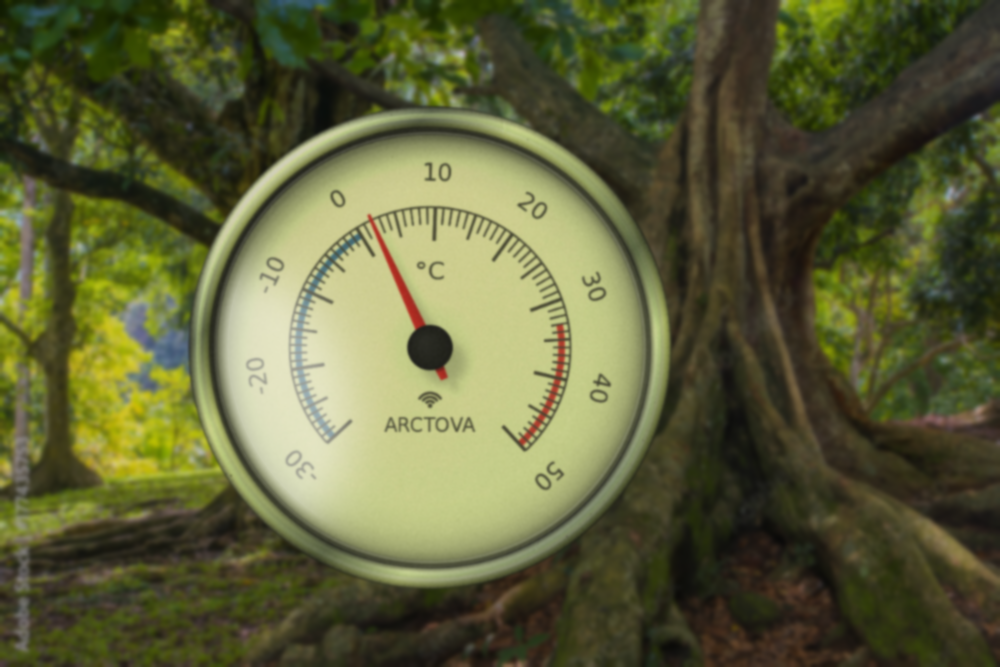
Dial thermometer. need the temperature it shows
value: 2 °C
